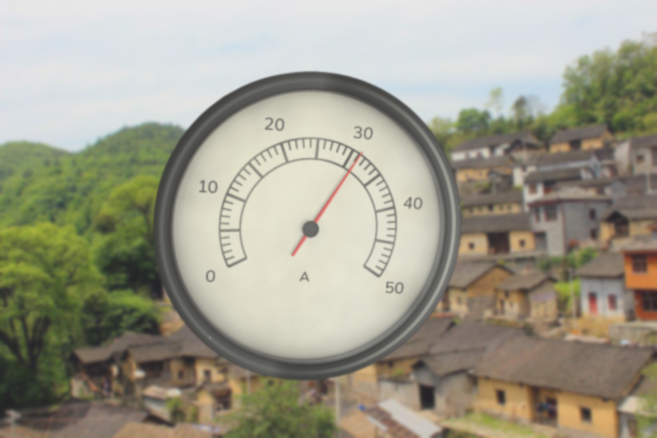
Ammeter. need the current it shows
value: 31 A
